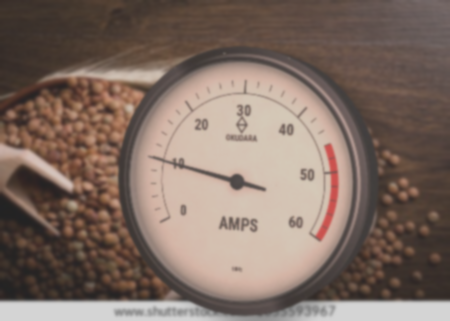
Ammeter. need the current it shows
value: 10 A
